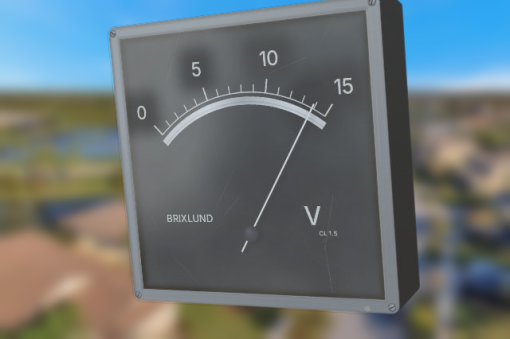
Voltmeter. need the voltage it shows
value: 14 V
